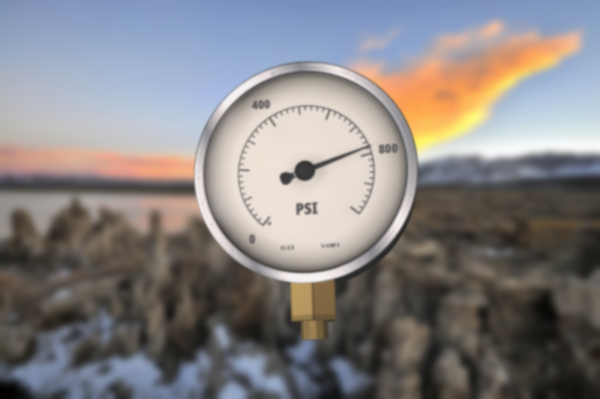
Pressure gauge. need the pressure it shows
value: 780 psi
